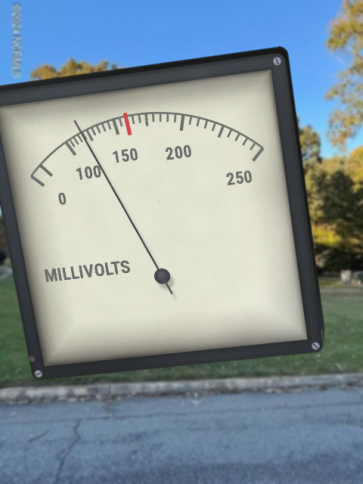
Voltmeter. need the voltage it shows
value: 120 mV
